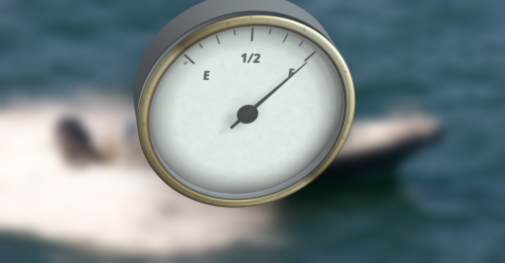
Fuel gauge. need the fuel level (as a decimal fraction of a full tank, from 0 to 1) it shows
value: 1
